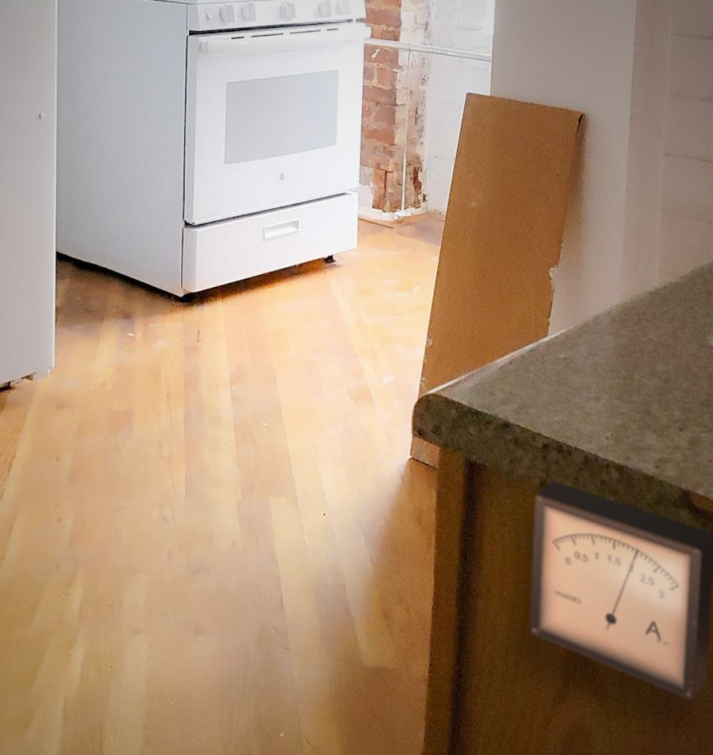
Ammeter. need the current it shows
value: 2 A
